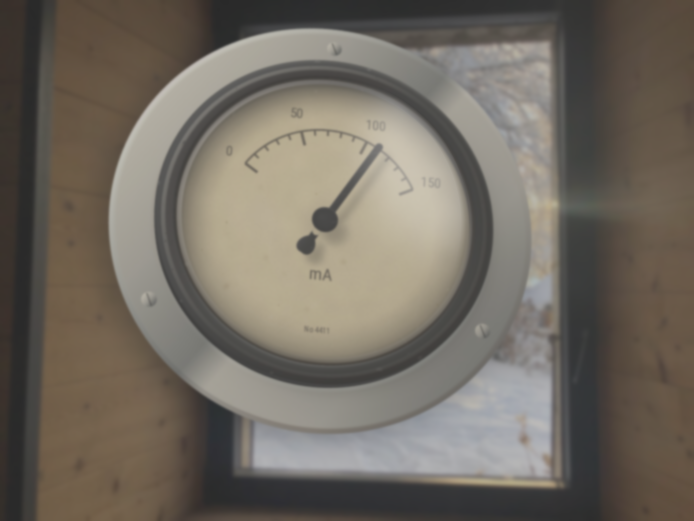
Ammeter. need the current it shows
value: 110 mA
